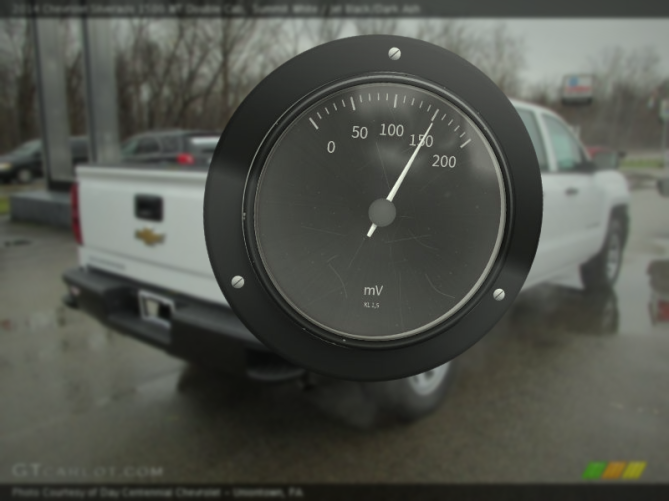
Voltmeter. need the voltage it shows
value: 150 mV
